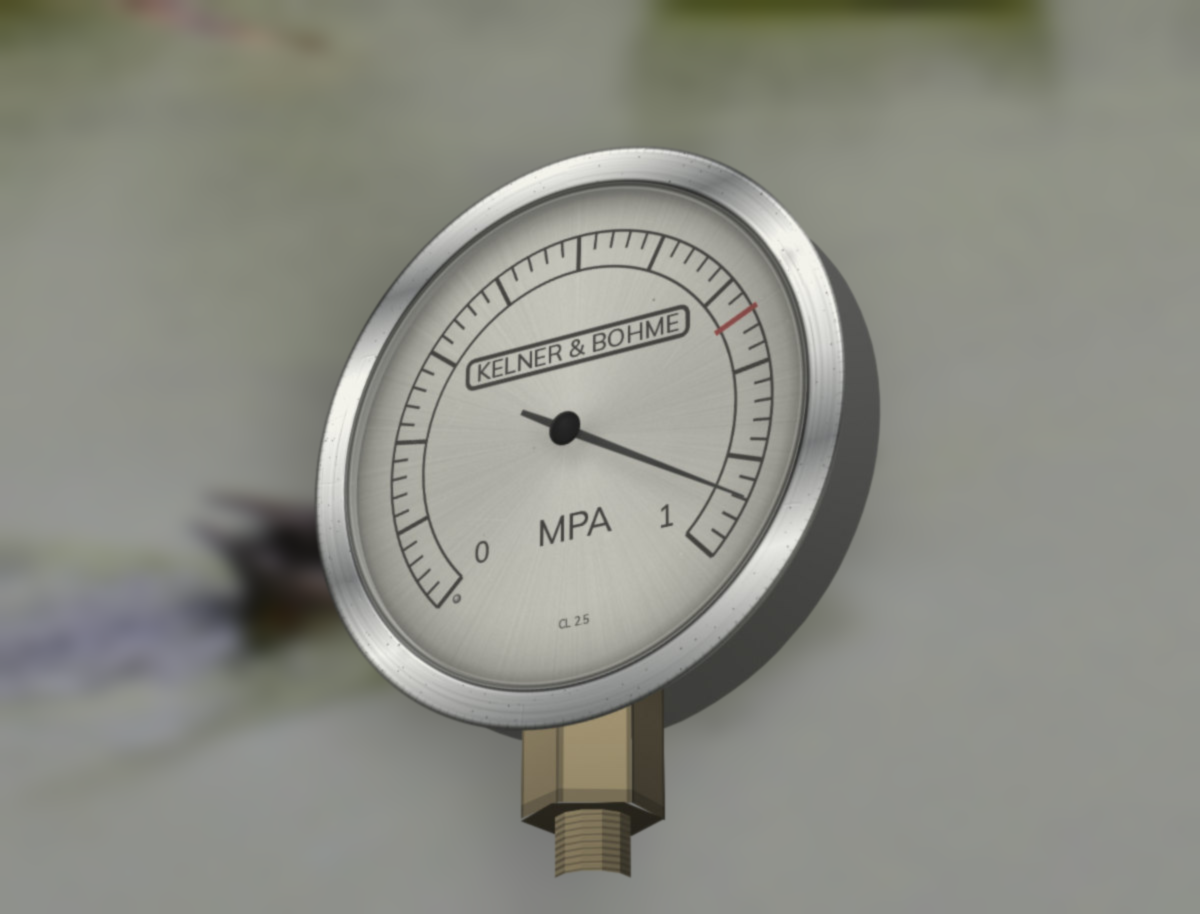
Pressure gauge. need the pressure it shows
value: 0.94 MPa
